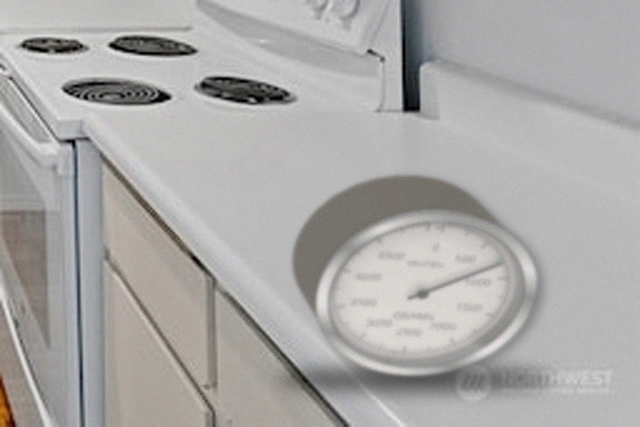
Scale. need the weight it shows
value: 750 g
